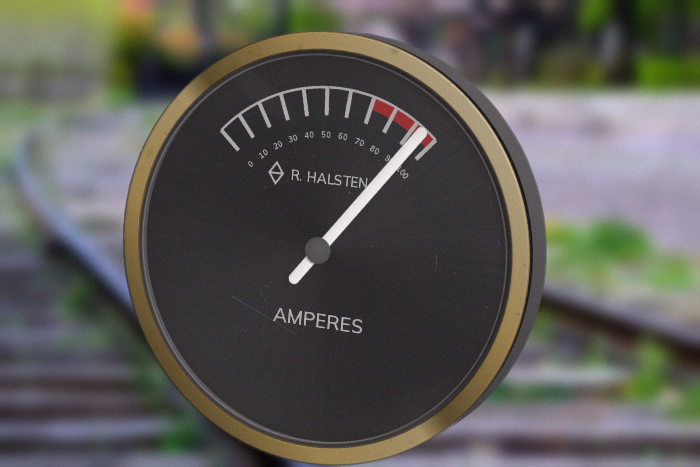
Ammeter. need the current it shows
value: 95 A
